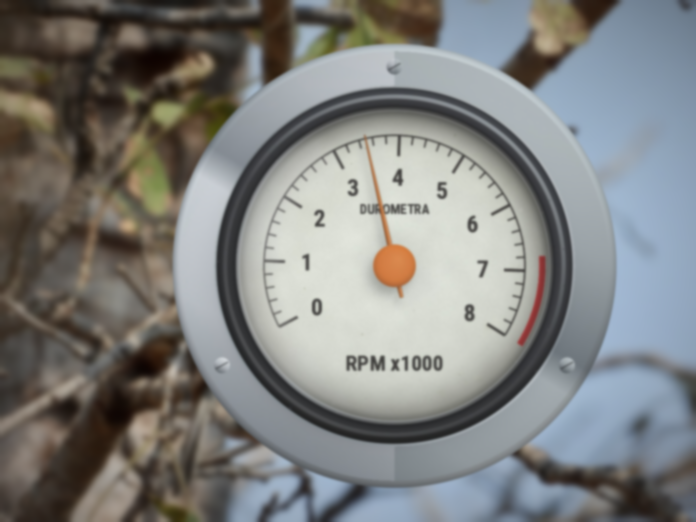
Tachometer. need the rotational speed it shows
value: 3500 rpm
